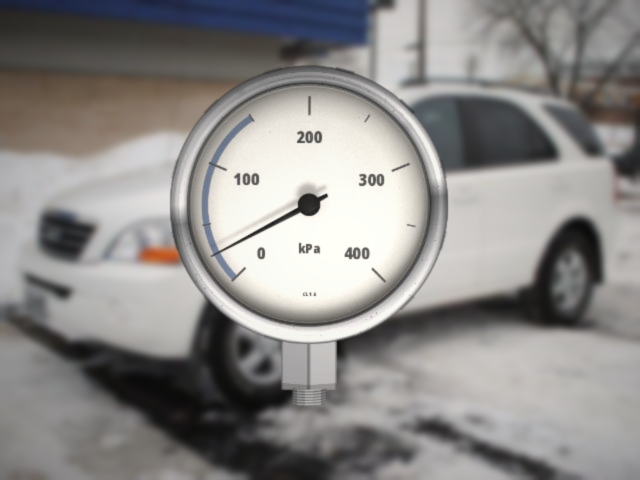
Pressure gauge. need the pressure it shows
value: 25 kPa
